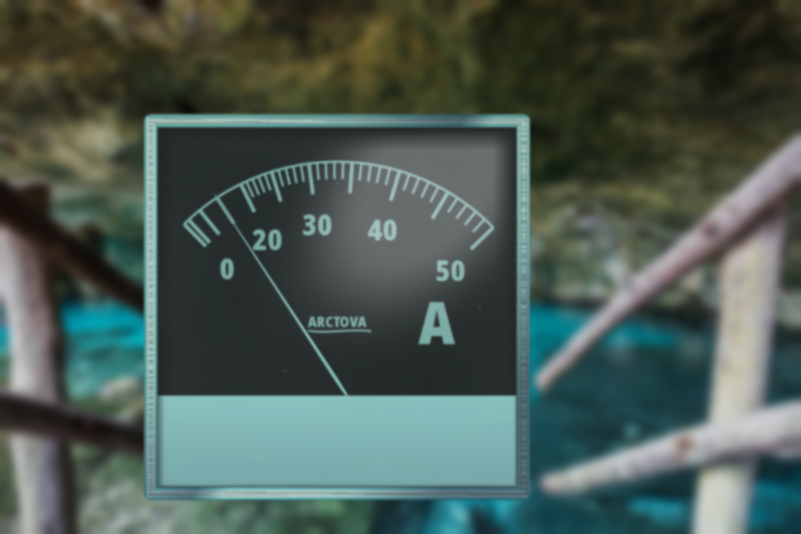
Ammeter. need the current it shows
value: 15 A
